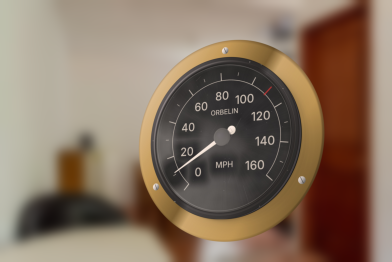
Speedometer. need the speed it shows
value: 10 mph
